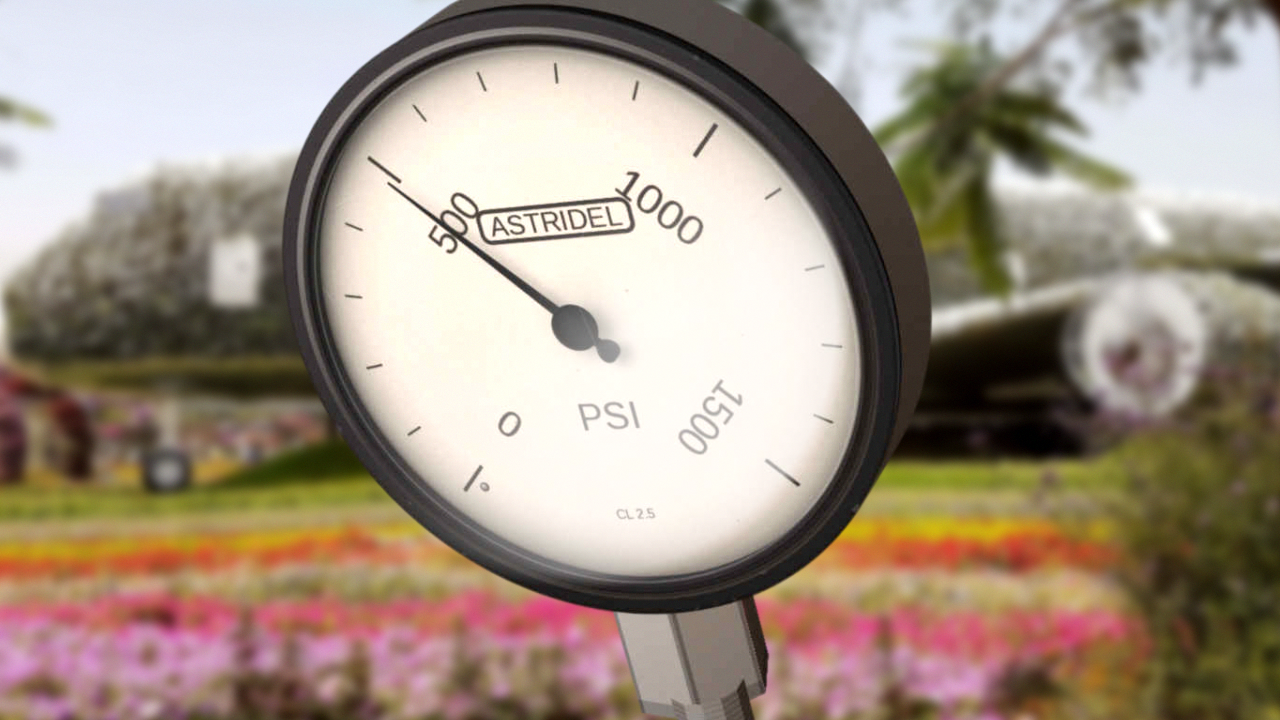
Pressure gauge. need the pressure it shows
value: 500 psi
